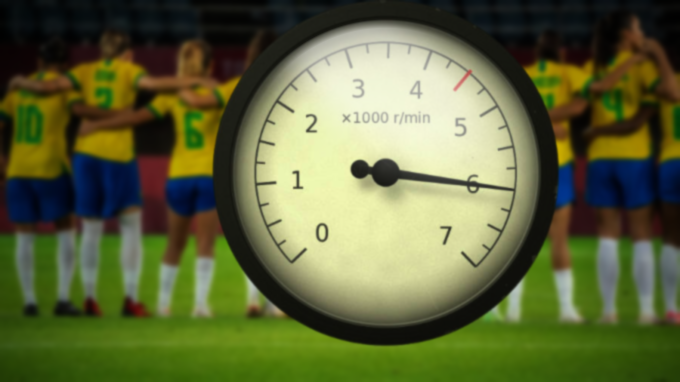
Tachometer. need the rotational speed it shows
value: 6000 rpm
